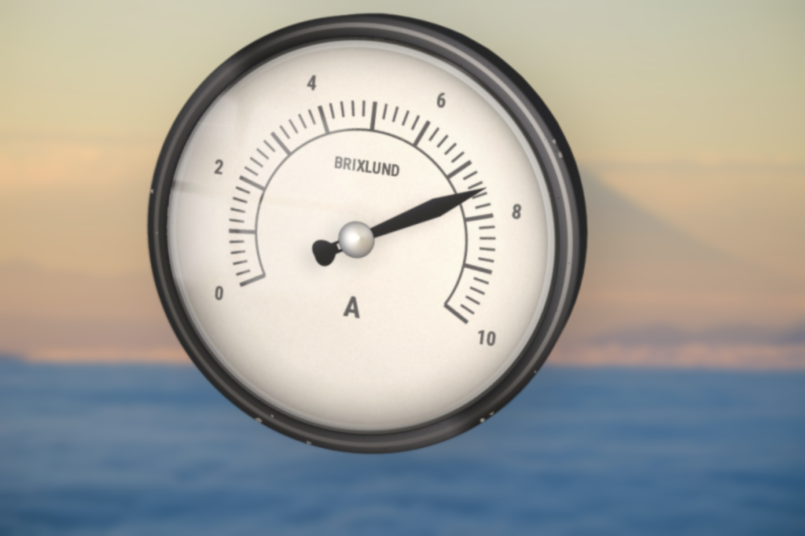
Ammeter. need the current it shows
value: 7.5 A
